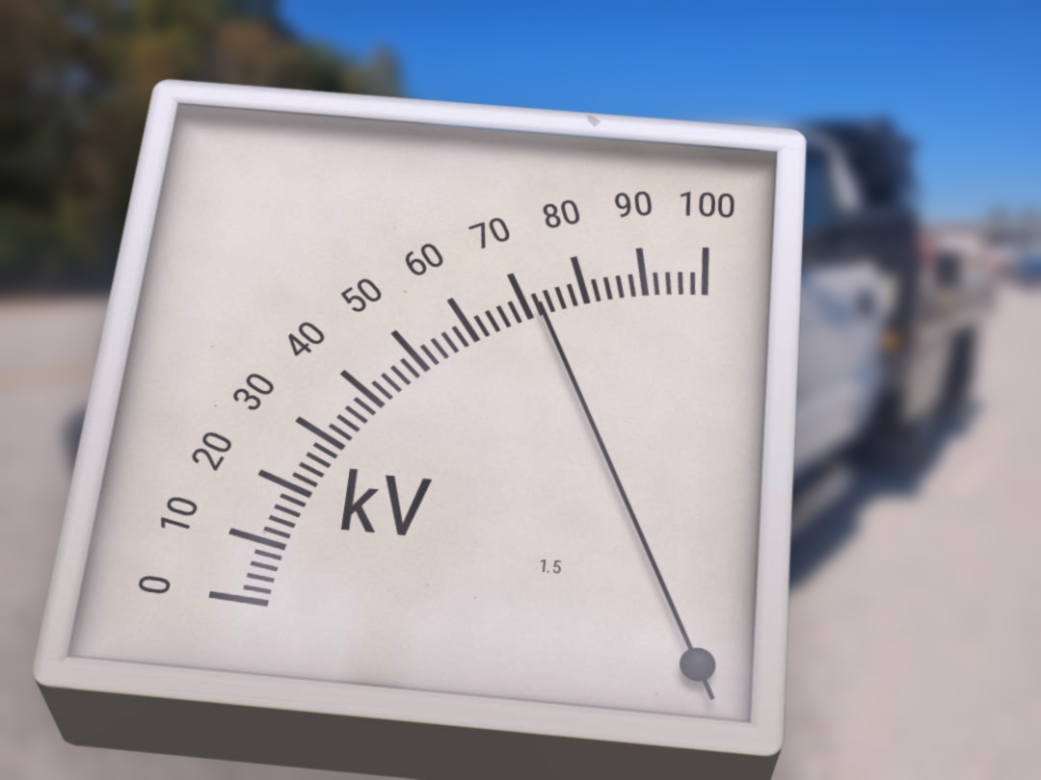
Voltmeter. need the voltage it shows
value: 72 kV
